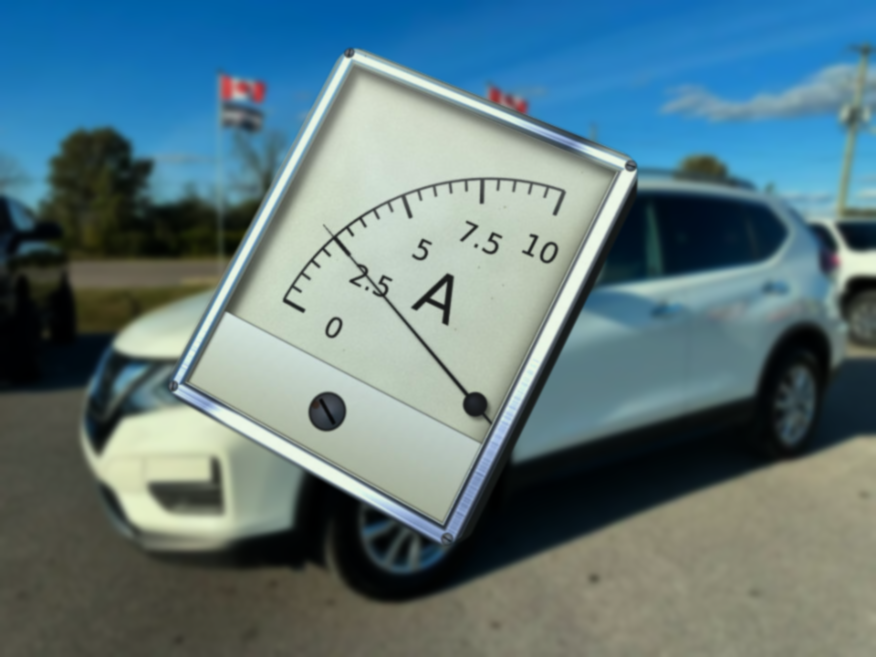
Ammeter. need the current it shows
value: 2.5 A
